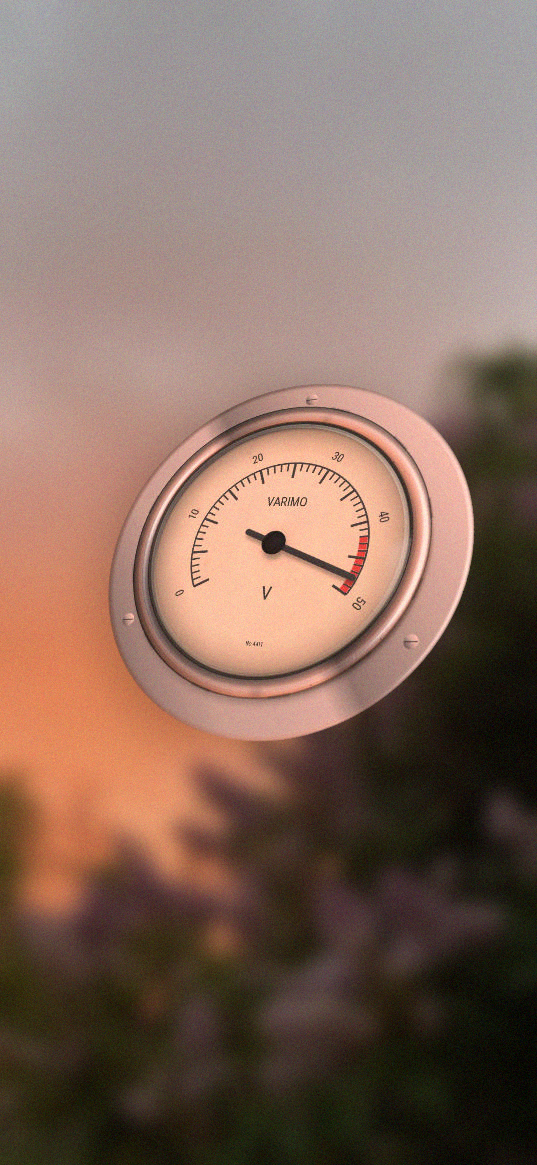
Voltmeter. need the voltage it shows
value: 48 V
